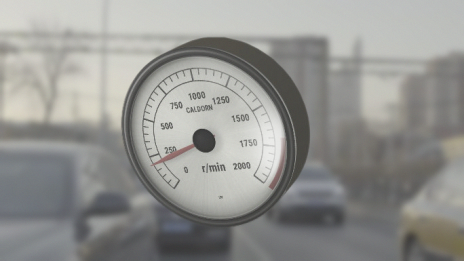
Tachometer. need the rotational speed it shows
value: 200 rpm
